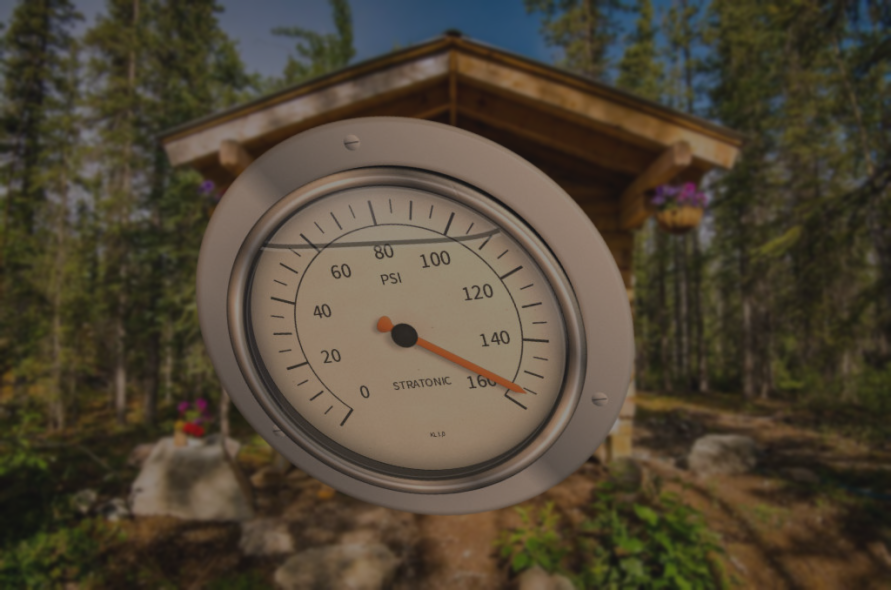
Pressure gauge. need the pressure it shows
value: 155 psi
